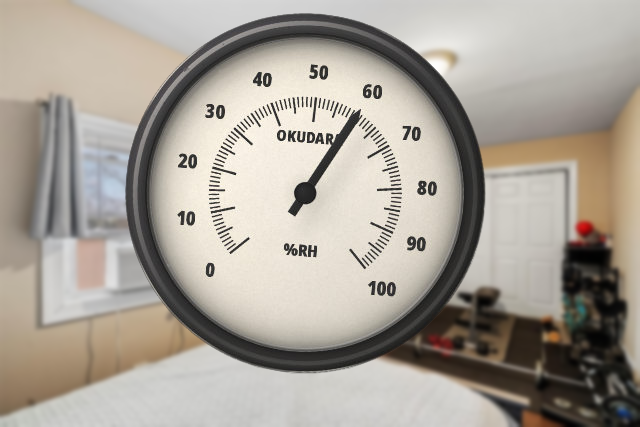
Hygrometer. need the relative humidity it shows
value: 60 %
